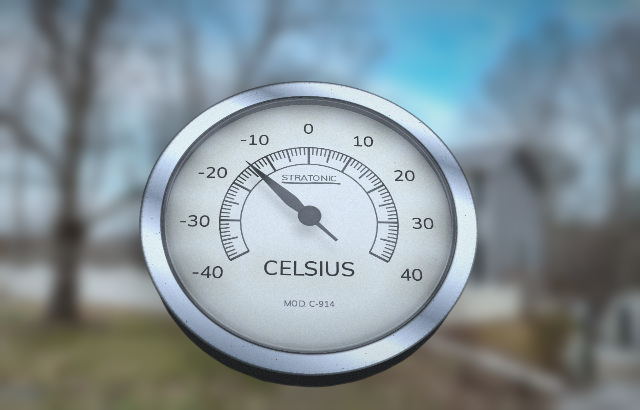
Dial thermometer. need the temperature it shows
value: -15 °C
